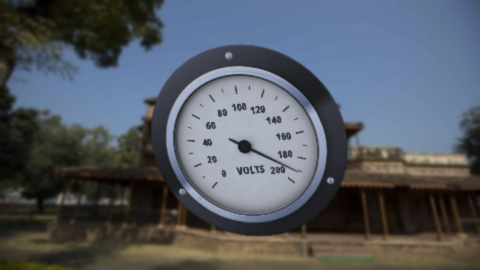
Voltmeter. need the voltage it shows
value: 190 V
